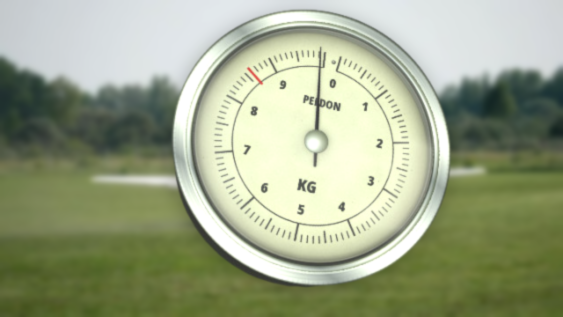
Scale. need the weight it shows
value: 9.9 kg
